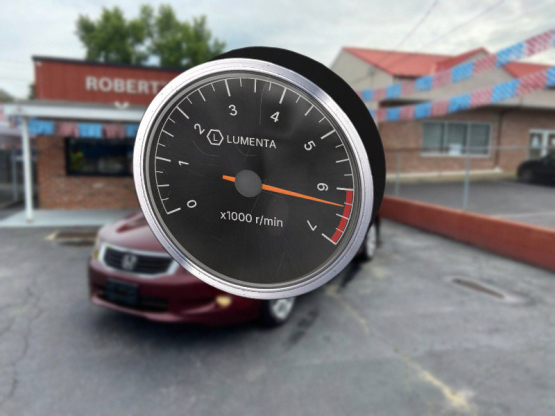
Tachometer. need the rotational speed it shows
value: 6250 rpm
